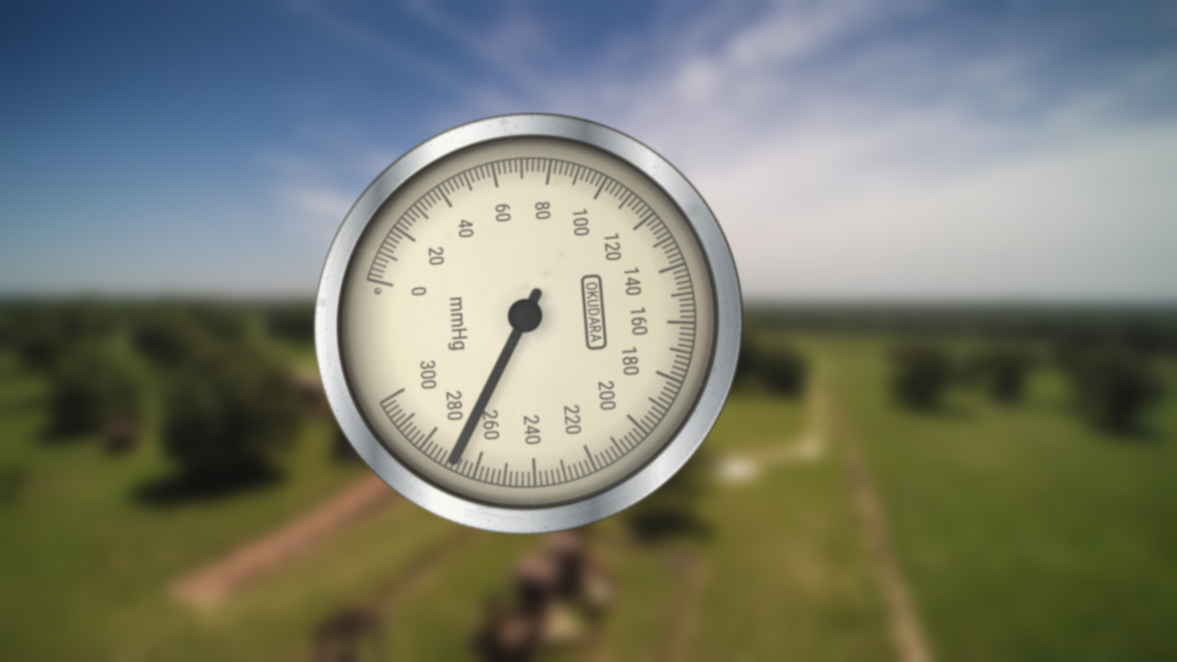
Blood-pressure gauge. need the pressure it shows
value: 268 mmHg
